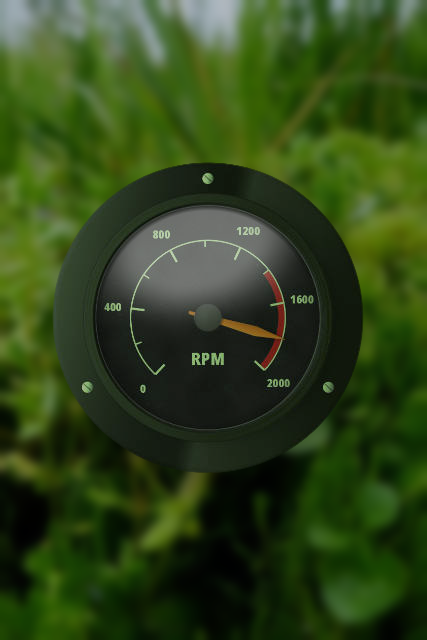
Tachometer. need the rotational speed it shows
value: 1800 rpm
